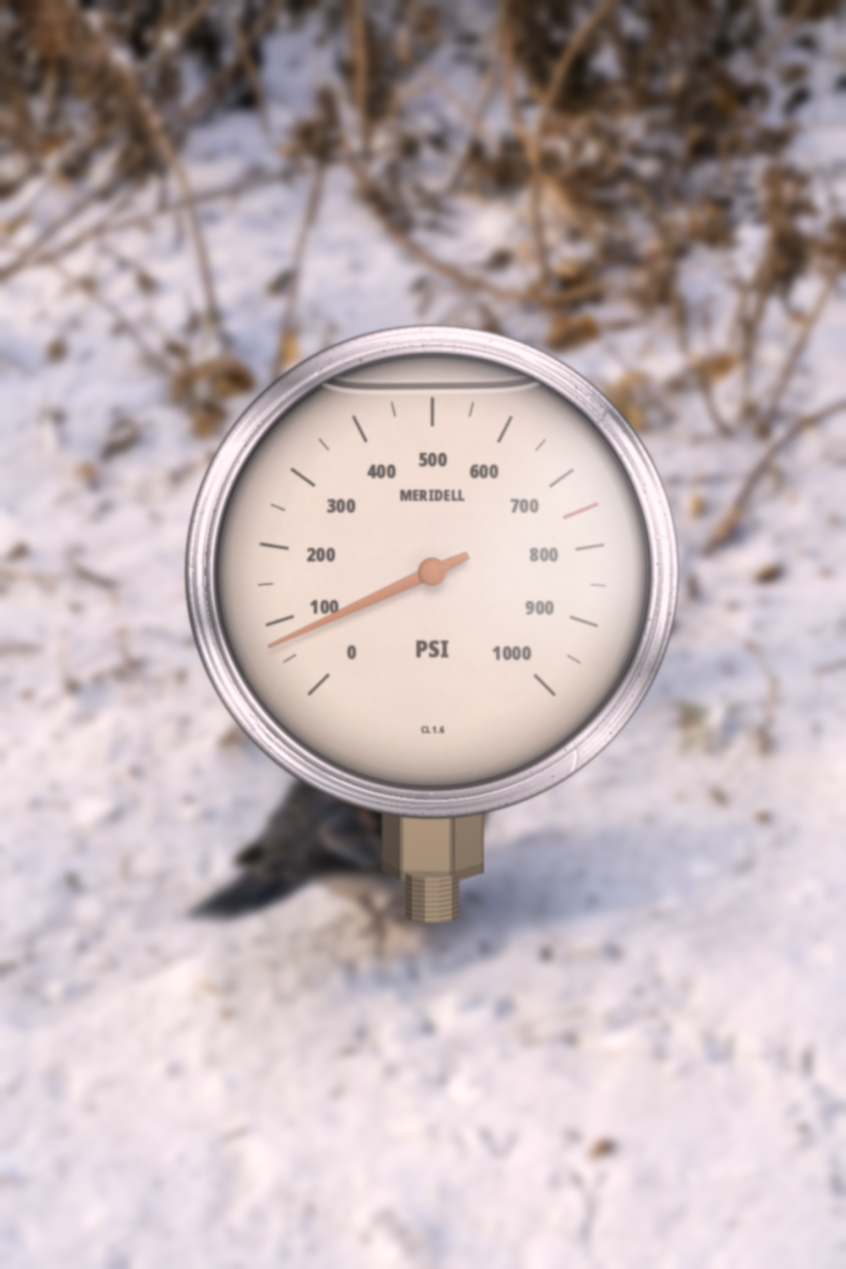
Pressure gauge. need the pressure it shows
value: 75 psi
